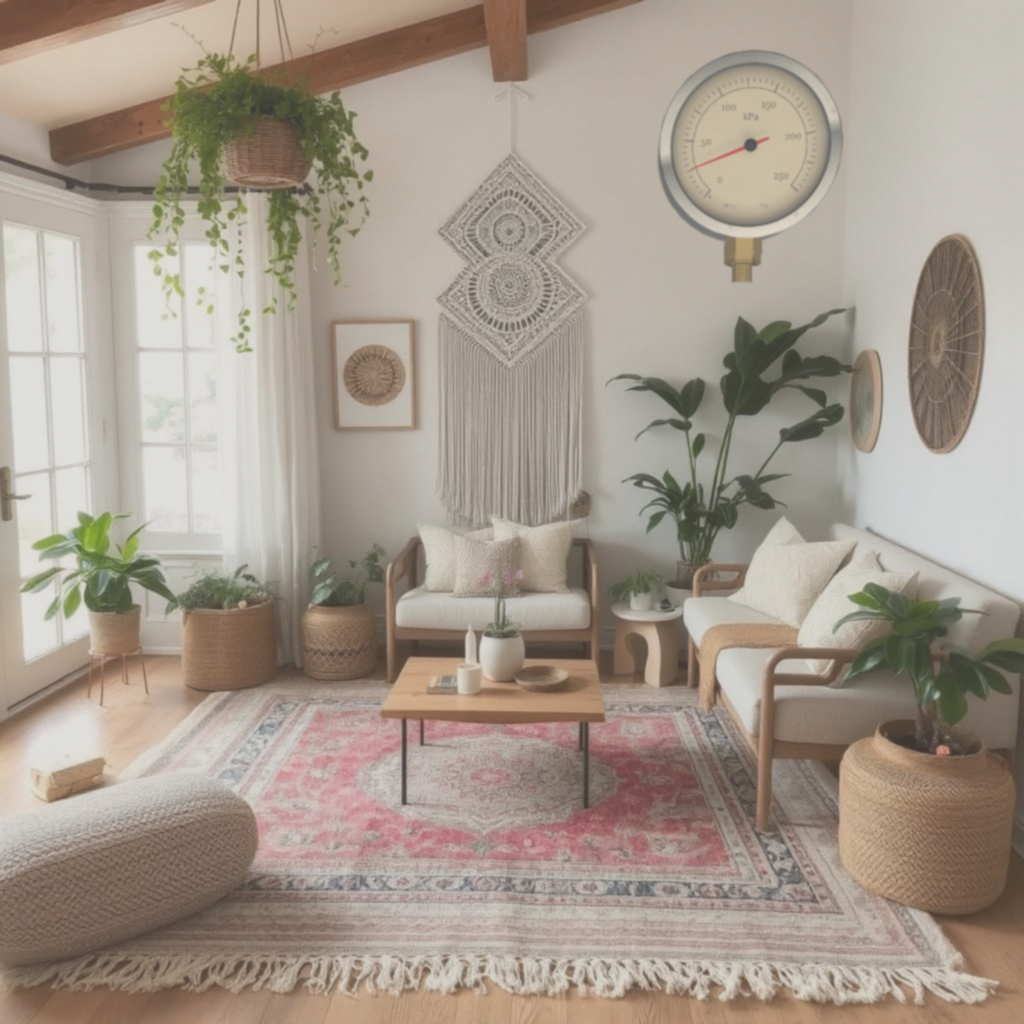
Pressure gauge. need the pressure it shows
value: 25 kPa
